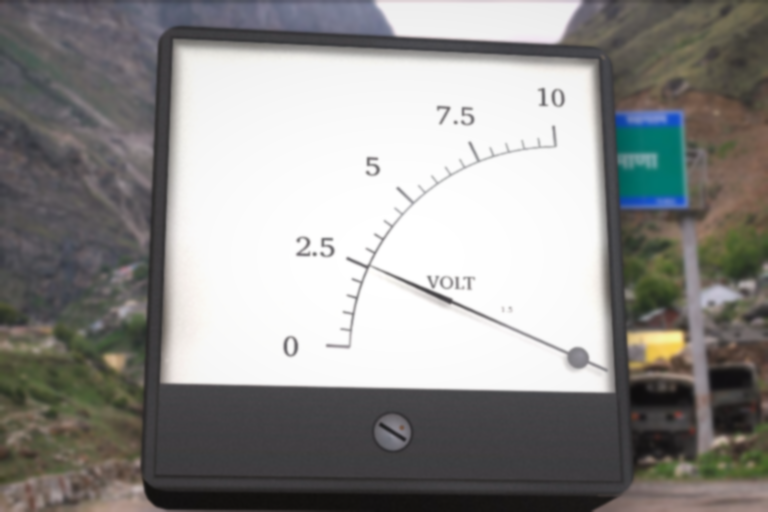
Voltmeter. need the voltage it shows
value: 2.5 V
